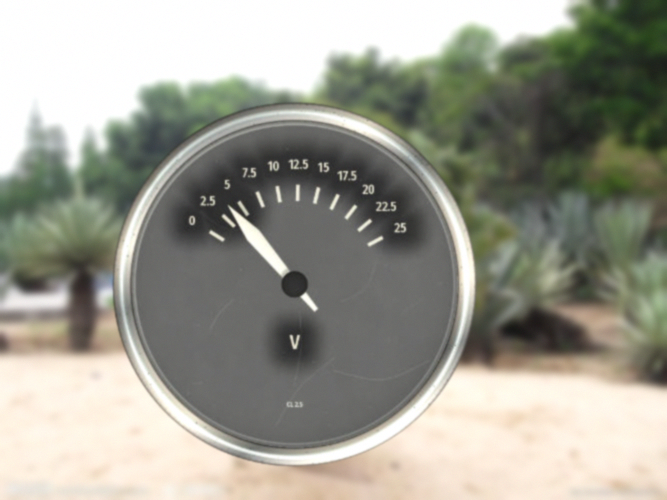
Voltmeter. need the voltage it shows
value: 3.75 V
